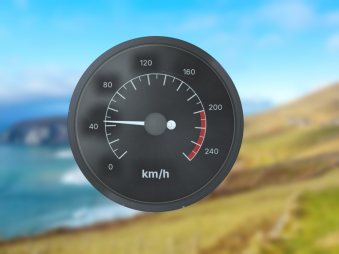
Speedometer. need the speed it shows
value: 45 km/h
